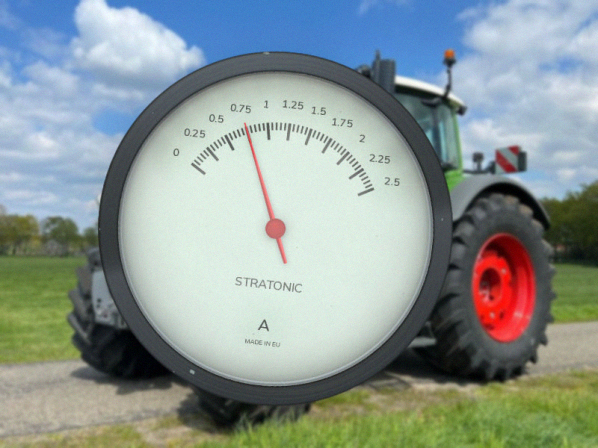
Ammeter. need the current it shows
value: 0.75 A
